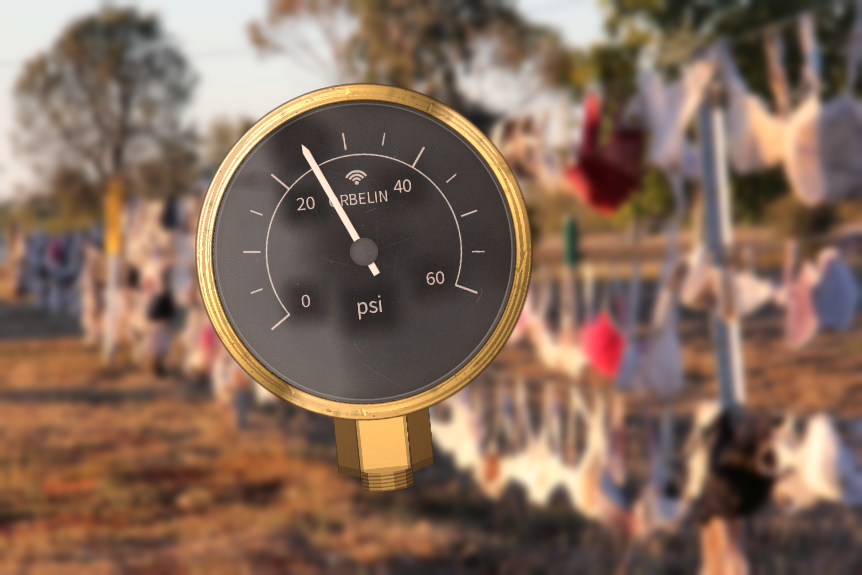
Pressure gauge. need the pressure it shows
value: 25 psi
